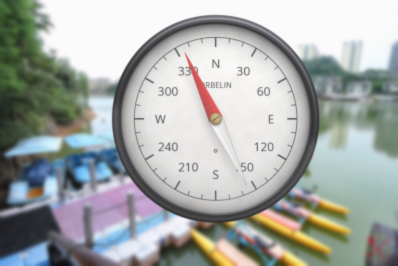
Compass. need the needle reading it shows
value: 335 °
